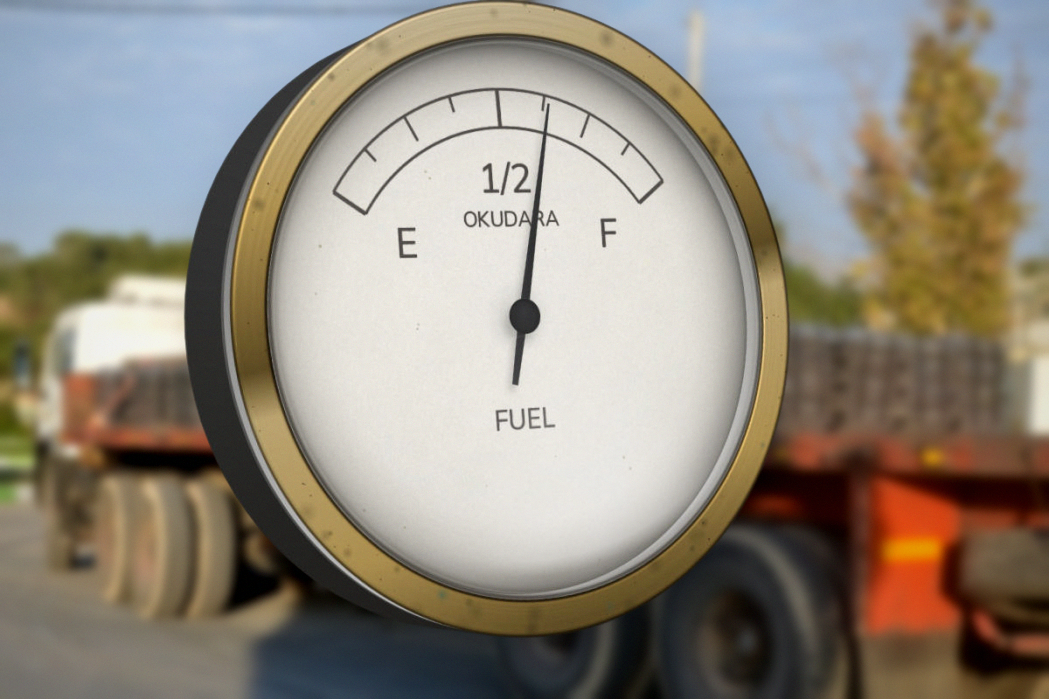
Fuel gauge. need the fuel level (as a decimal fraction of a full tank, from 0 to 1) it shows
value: 0.625
